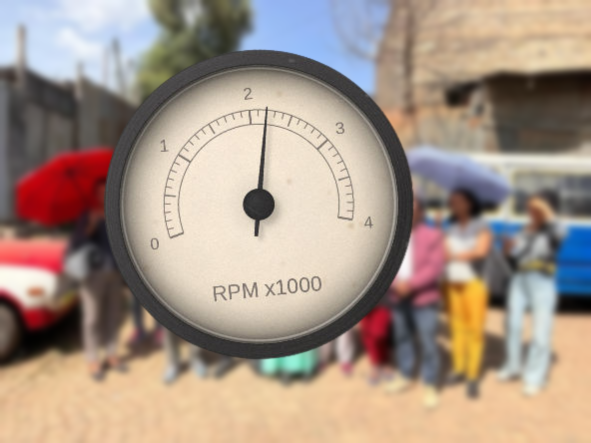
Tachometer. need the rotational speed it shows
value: 2200 rpm
